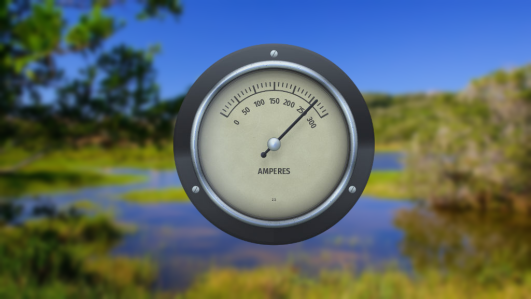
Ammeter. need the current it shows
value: 260 A
